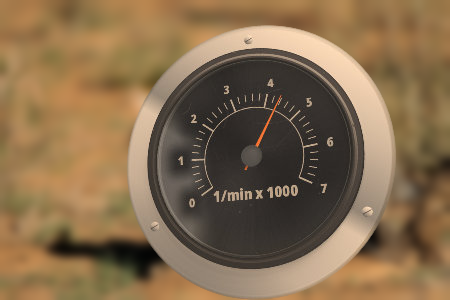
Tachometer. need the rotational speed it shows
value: 4400 rpm
